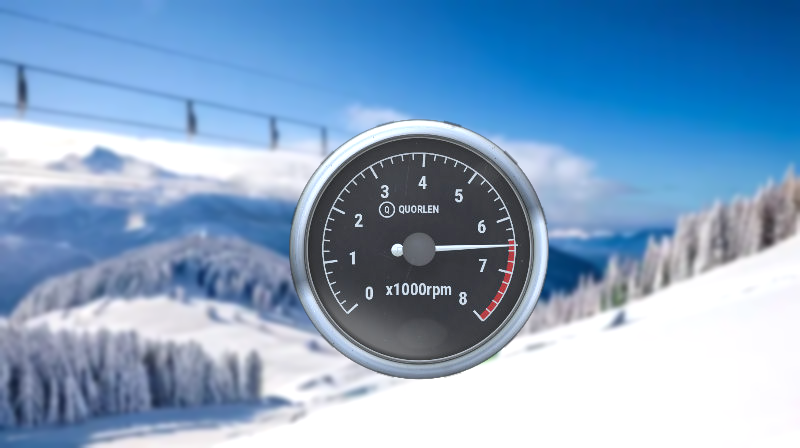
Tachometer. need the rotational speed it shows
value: 6500 rpm
